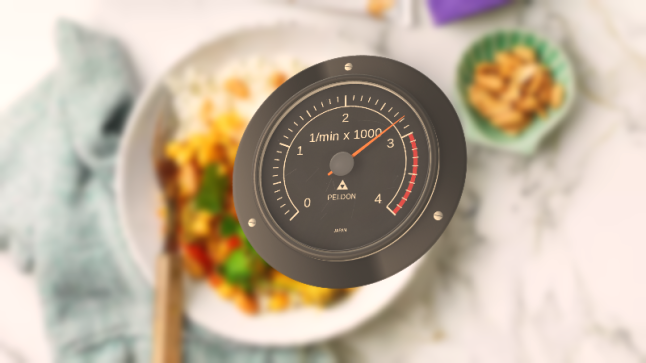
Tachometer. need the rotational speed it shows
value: 2800 rpm
